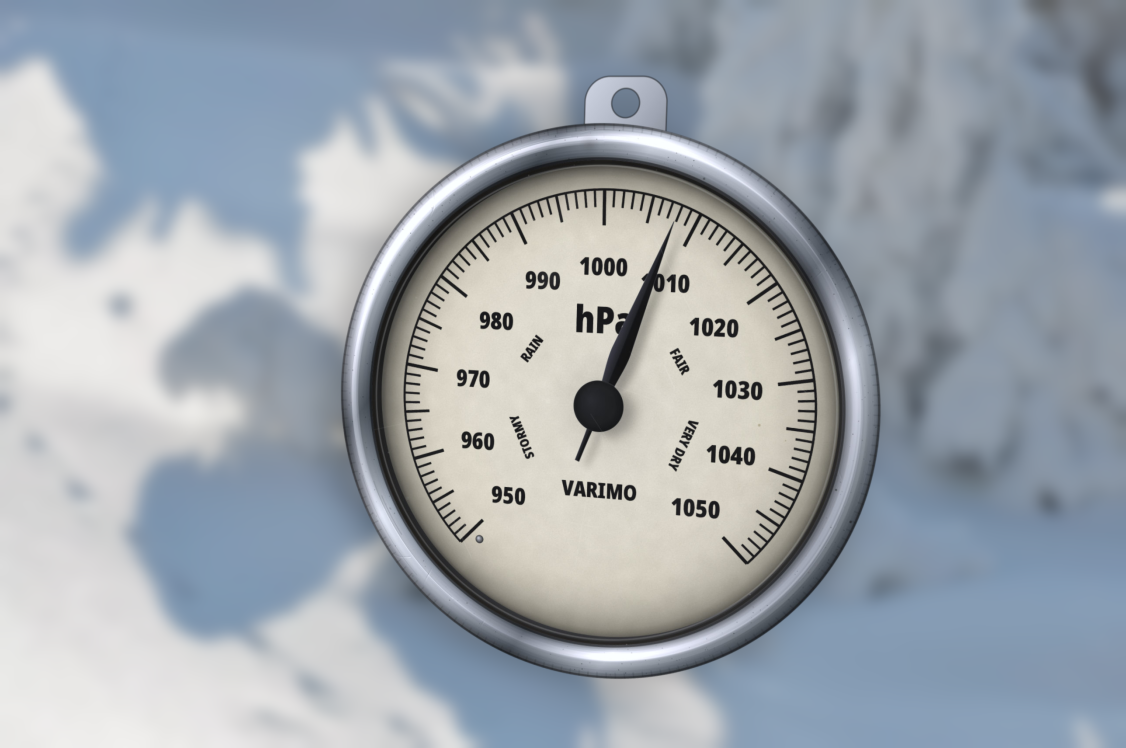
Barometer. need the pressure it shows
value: 1008 hPa
